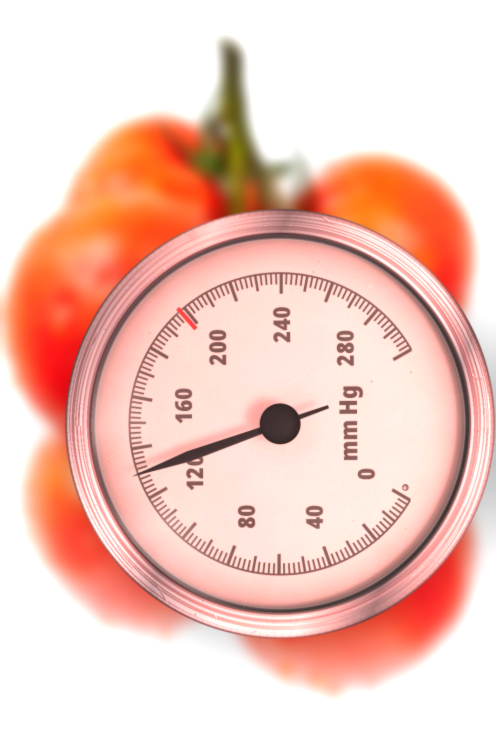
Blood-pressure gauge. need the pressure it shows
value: 130 mmHg
